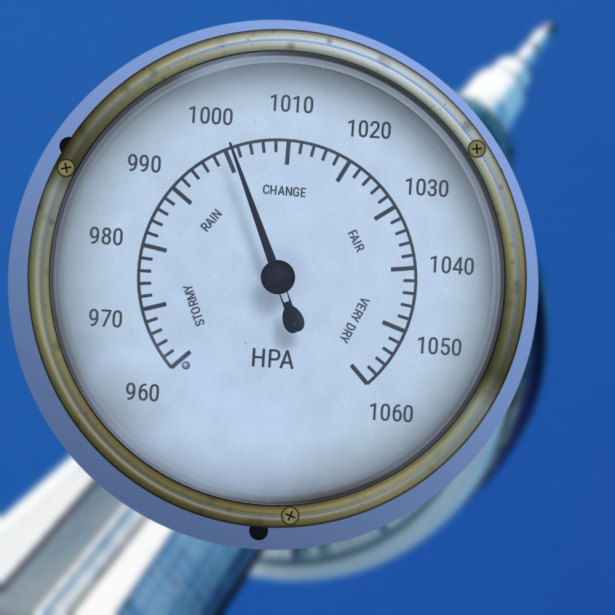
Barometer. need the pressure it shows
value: 1001 hPa
